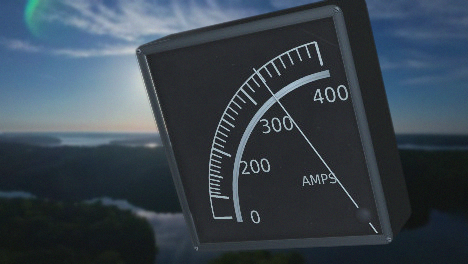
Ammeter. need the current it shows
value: 330 A
